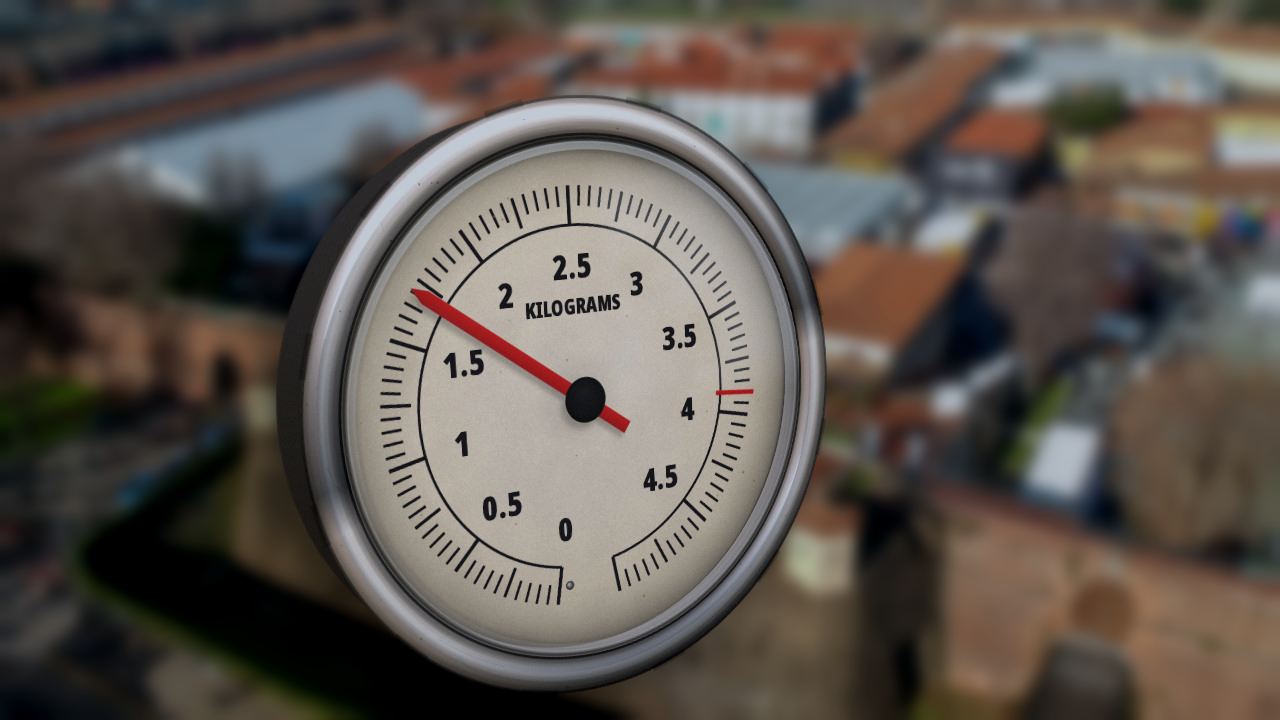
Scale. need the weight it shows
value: 1.7 kg
